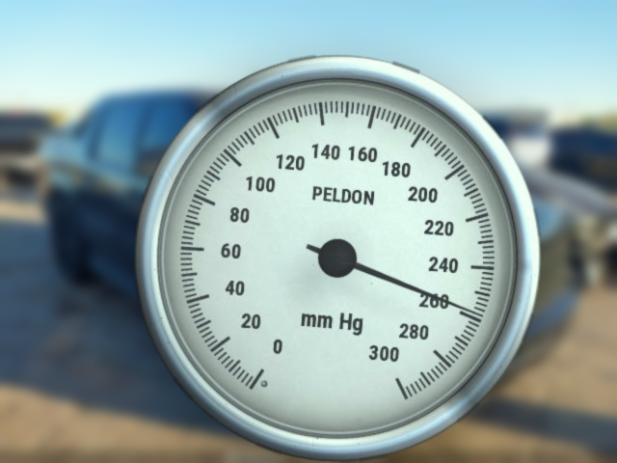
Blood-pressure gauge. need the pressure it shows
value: 258 mmHg
